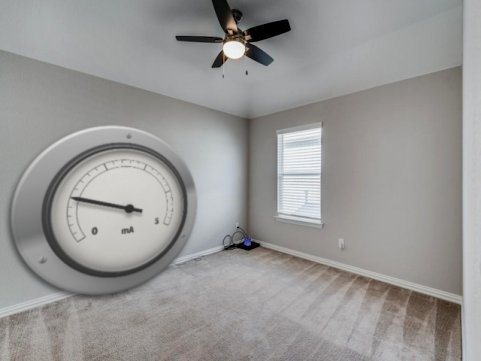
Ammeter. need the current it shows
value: 1 mA
